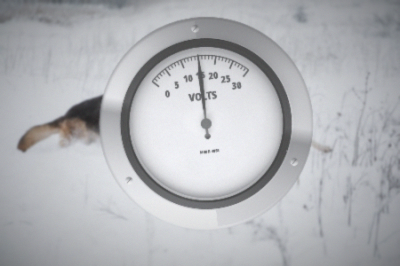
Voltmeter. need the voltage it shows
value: 15 V
